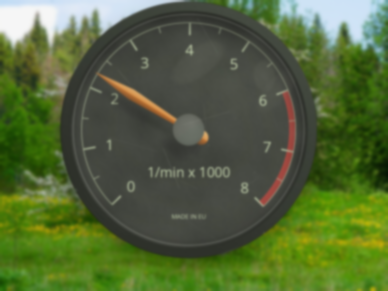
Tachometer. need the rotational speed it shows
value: 2250 rpm
